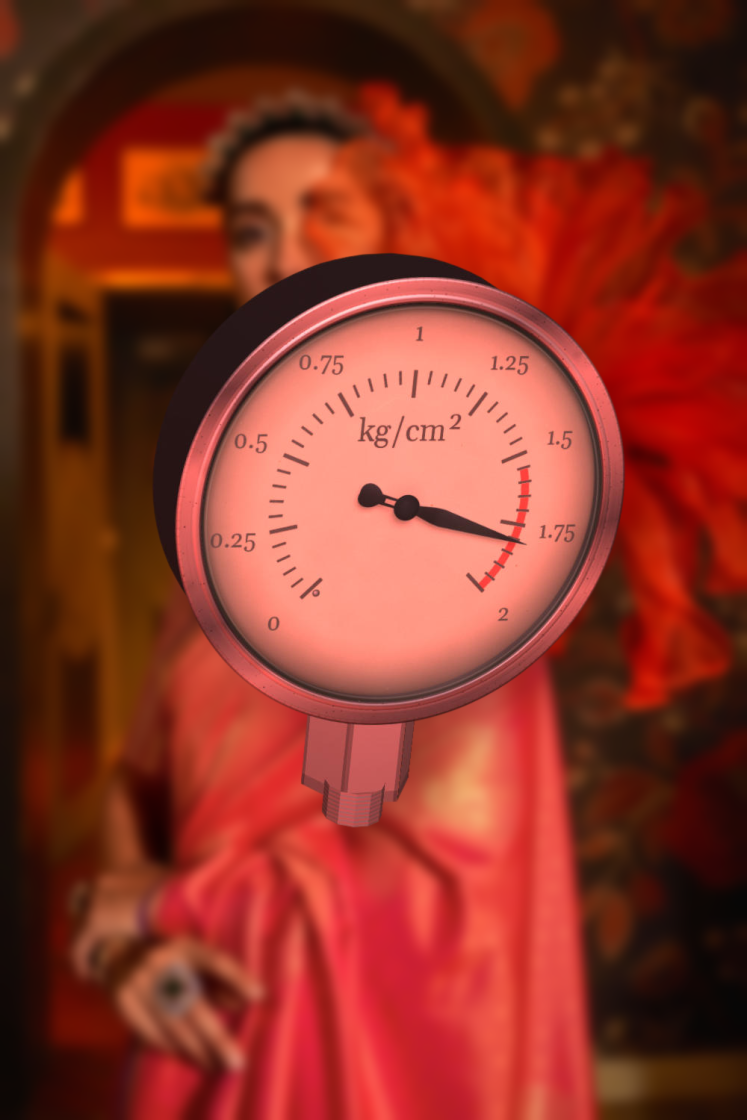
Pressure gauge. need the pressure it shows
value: 1.8 kg/cm²
